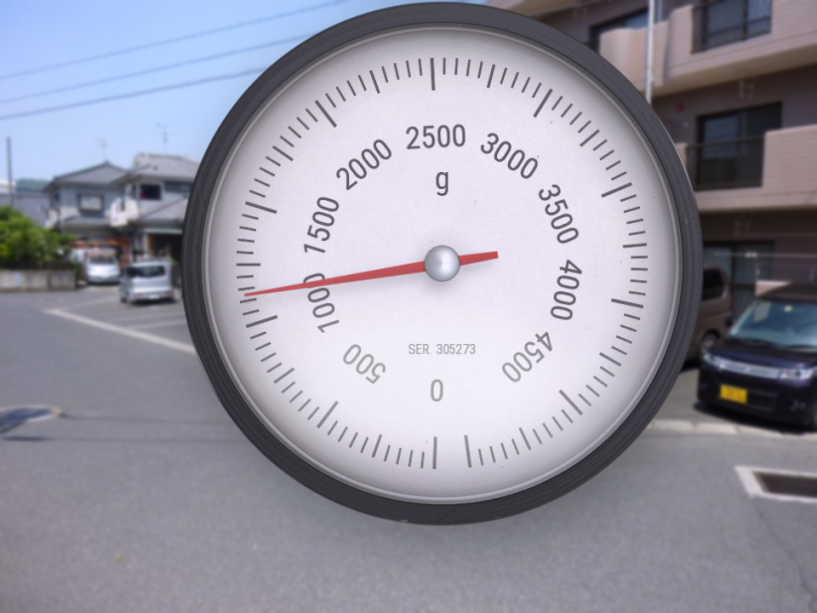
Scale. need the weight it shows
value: 1125 g
